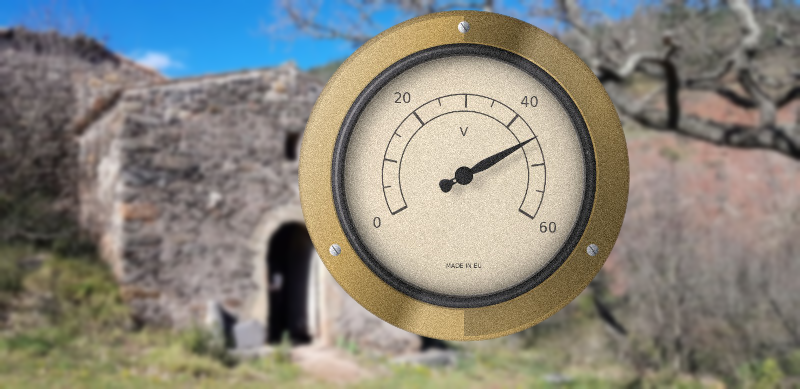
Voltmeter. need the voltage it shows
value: 45 V
